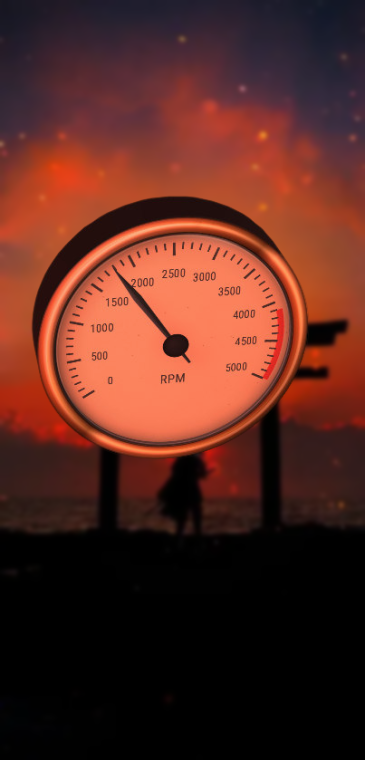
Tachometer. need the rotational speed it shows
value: 1800 rpm
